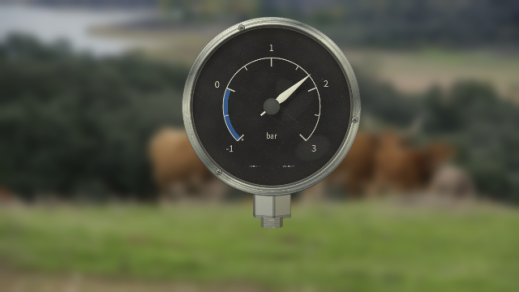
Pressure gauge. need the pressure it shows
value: 1.75 bar
